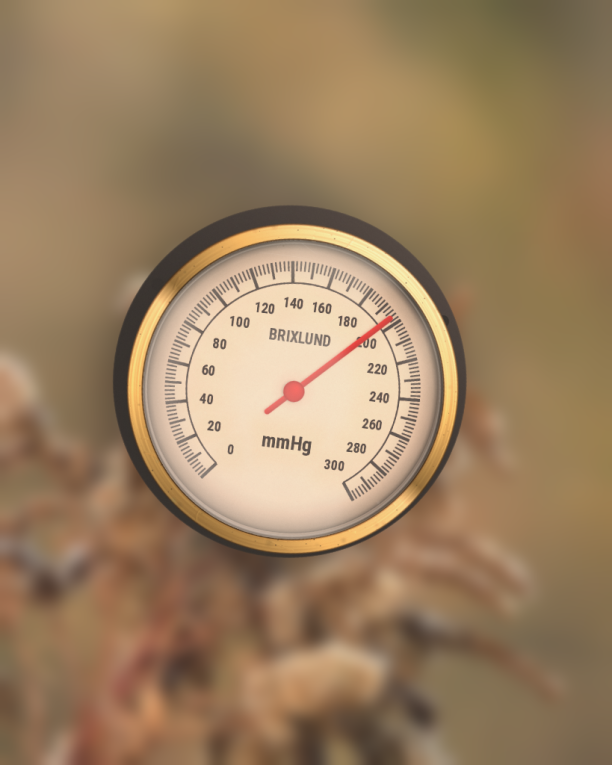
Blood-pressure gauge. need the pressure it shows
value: 196 mmHg
